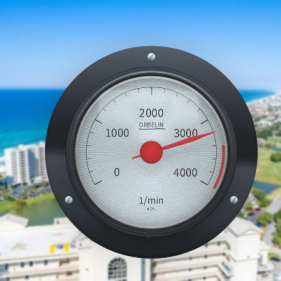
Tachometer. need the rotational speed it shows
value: 3200 rpm
